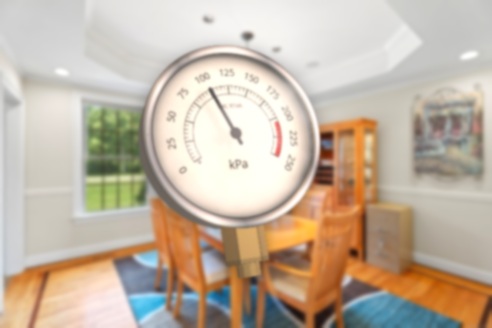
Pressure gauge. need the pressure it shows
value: 100 kPa
